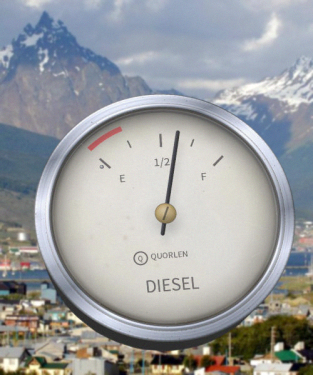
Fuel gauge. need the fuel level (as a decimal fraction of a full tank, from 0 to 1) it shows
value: 0.625
